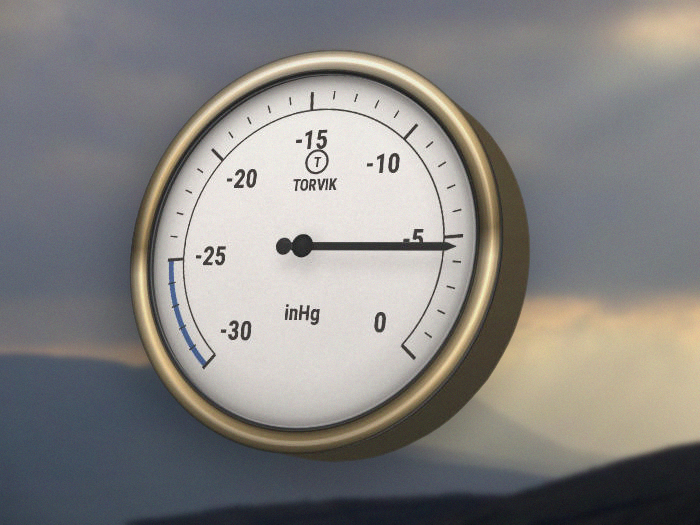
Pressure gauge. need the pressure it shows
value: -4.5 inHg
